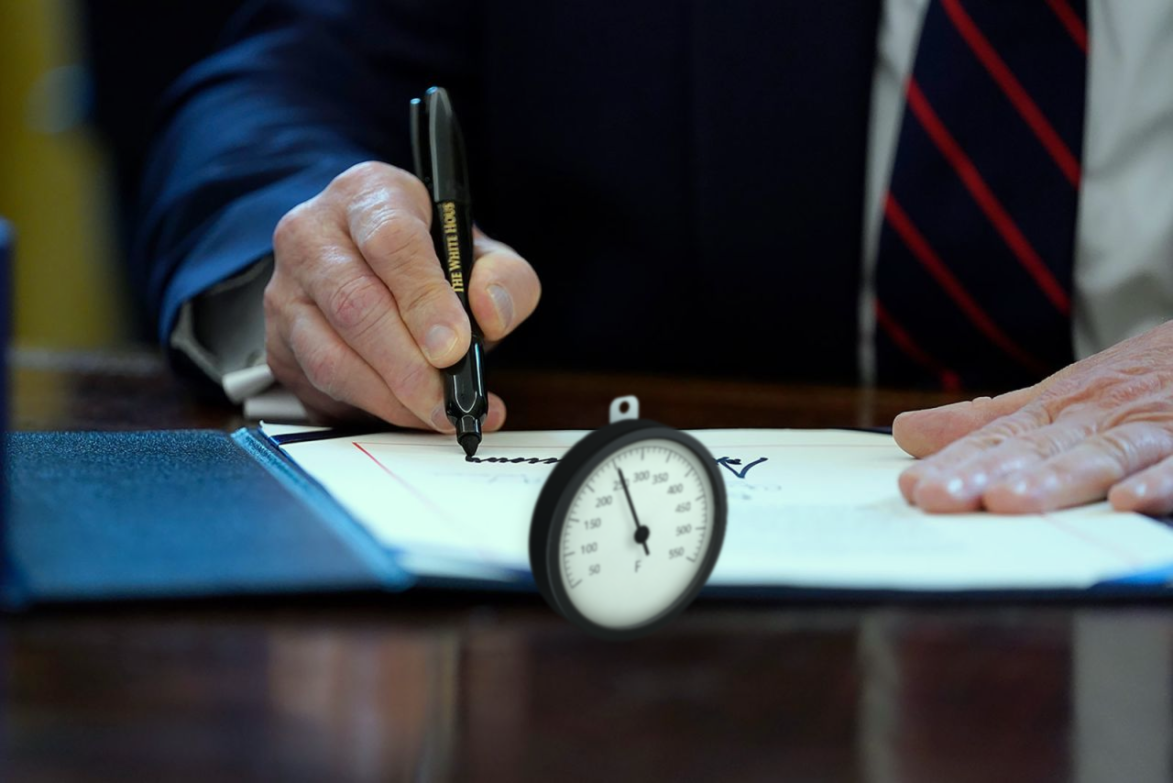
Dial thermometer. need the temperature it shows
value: 250 °F
